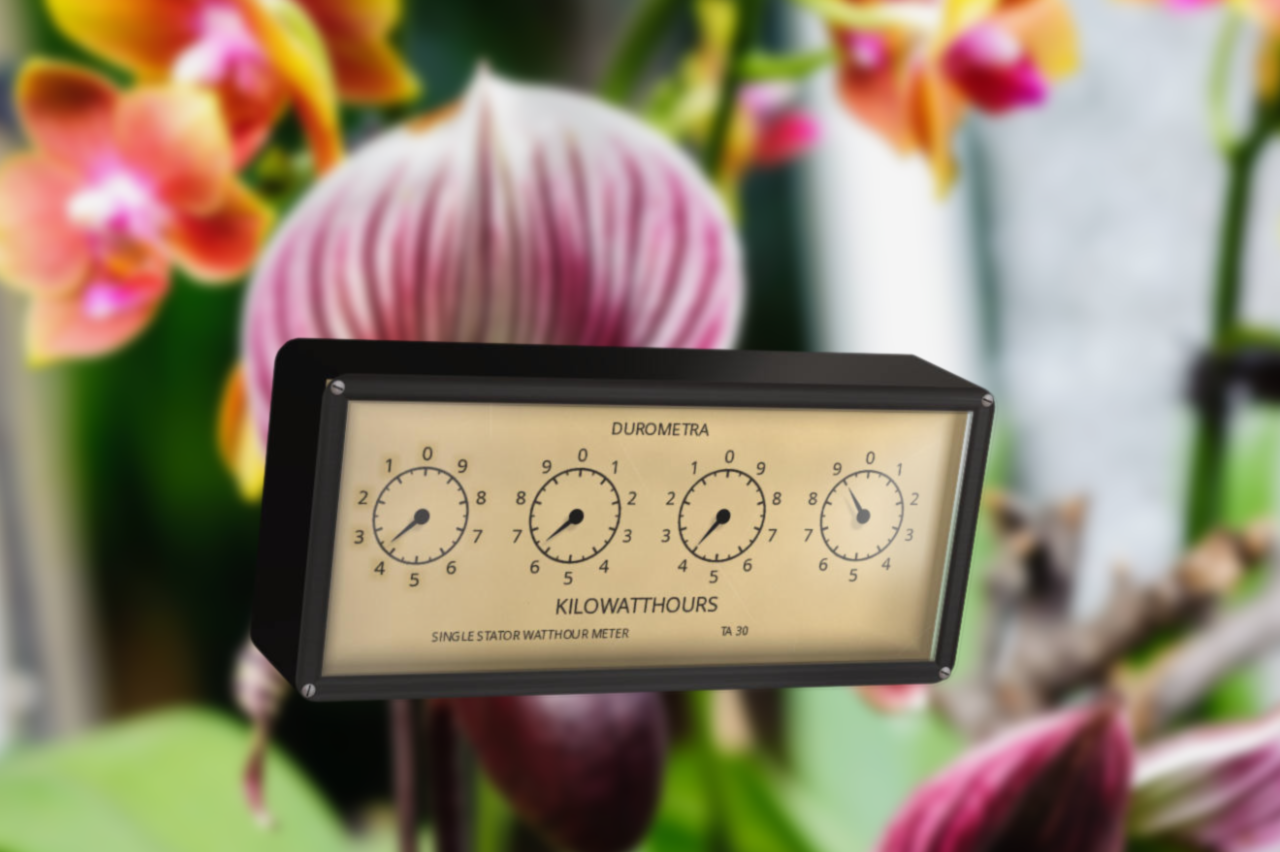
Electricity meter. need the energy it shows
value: 3639 kWh
